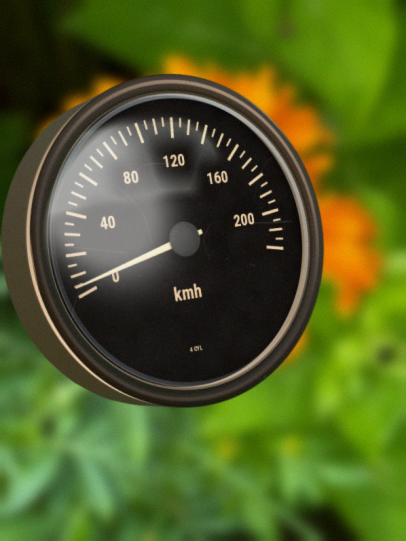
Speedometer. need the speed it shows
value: 5 km/h
